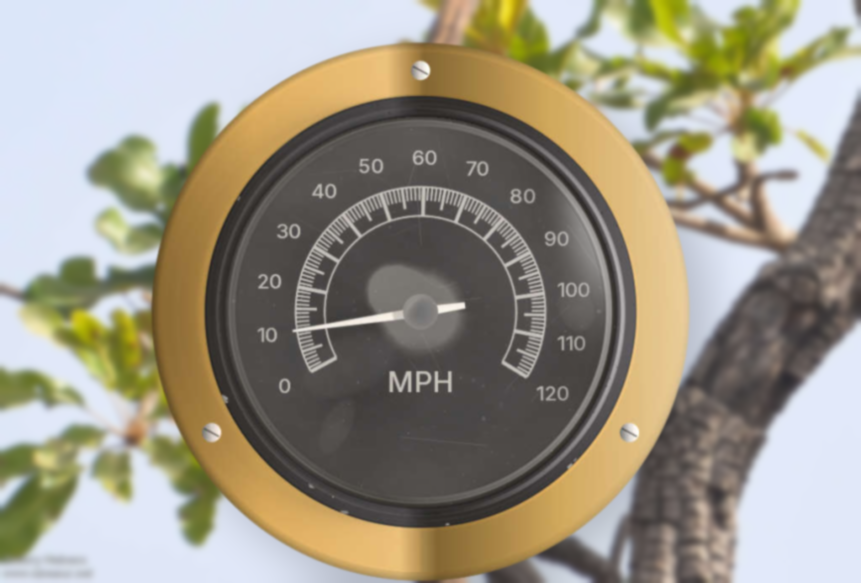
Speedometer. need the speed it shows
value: 10 mph
